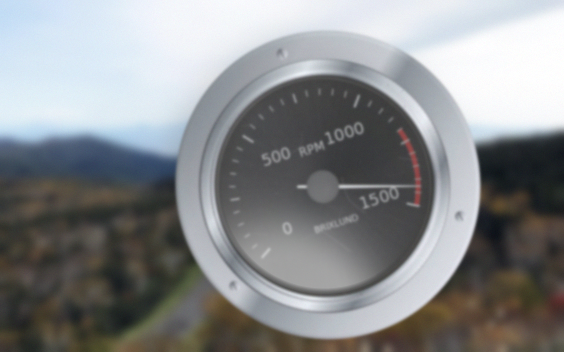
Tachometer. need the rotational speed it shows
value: 1425 rpm
